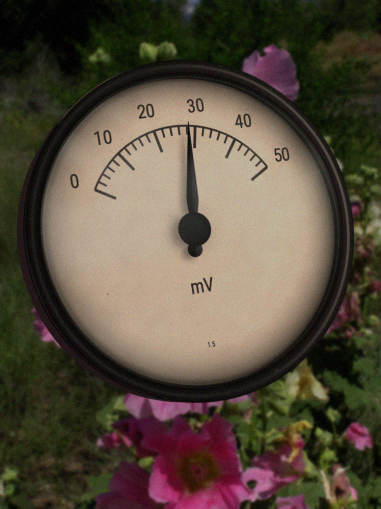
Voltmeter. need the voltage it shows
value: 28 mV
